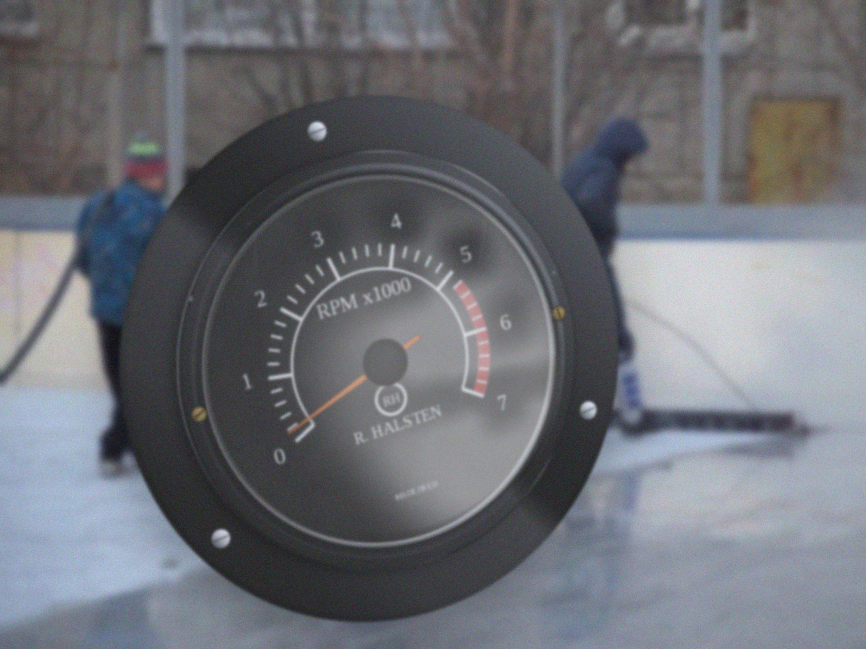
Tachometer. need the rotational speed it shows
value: 200 rpm
